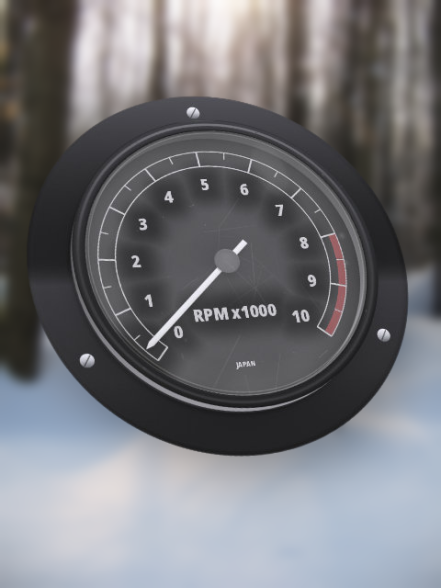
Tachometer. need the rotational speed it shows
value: 250 rpm
